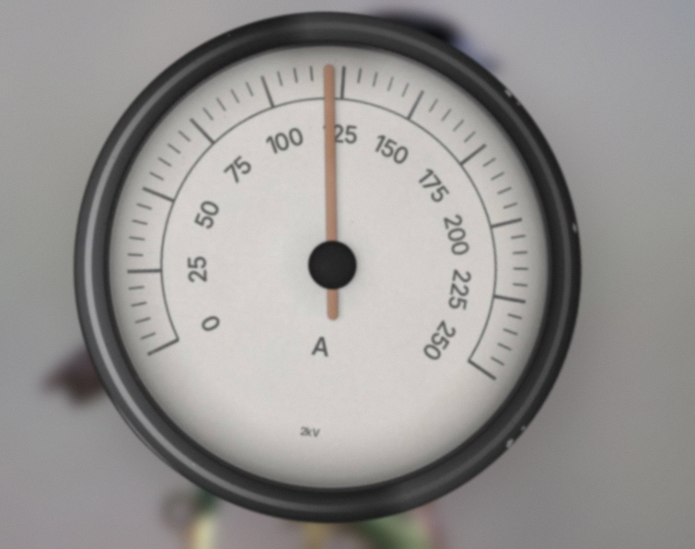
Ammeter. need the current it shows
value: 120 A
